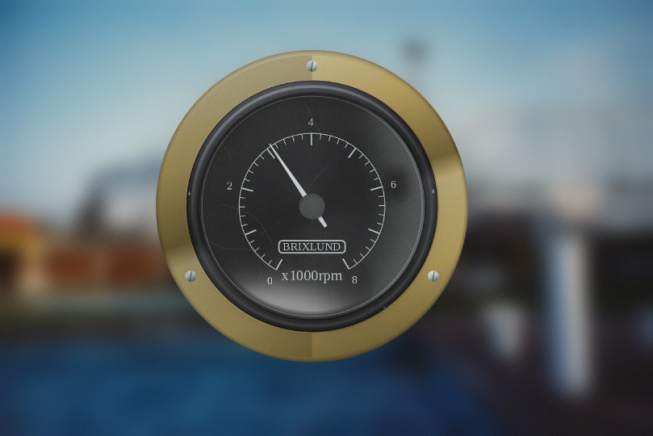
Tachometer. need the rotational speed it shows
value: 3100 rpm
